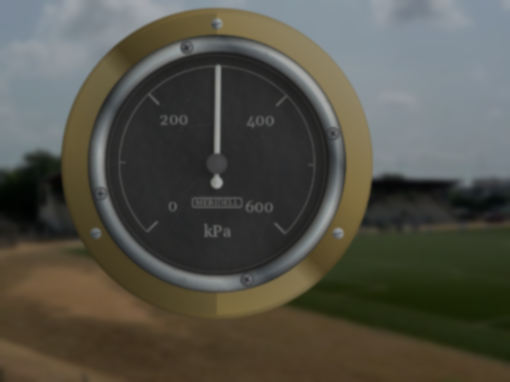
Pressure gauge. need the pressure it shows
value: 300 kPa
